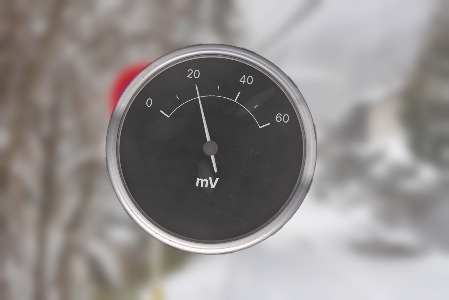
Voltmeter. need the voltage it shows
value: 20 mV
